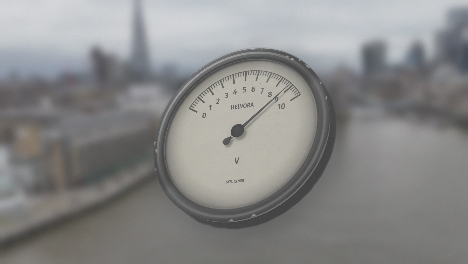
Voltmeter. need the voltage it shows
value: 9 V
